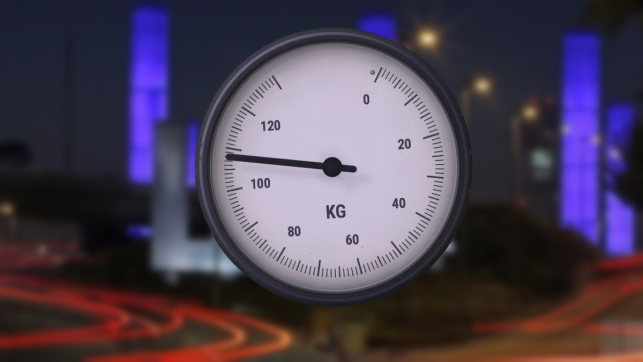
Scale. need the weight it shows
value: 108 kg
